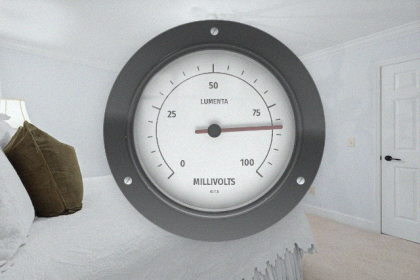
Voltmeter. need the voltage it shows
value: 82.5 mV
